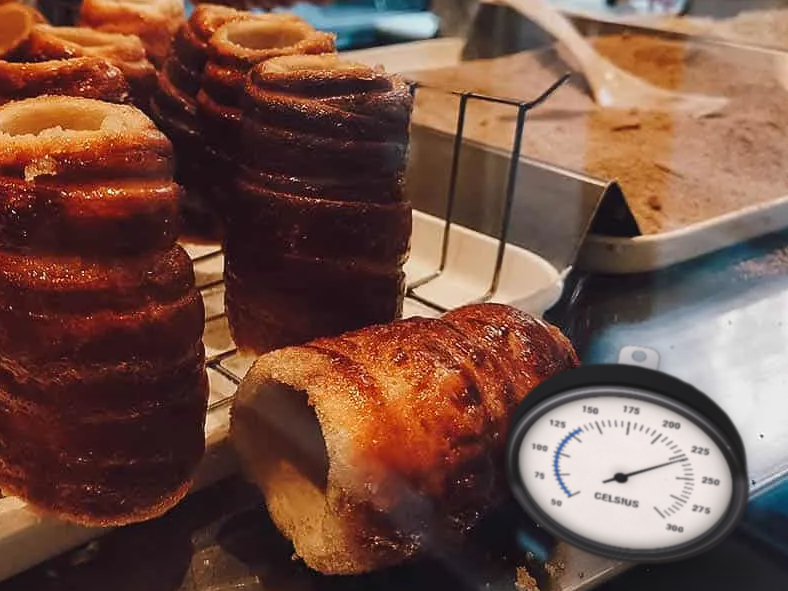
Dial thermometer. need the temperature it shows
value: 225 °C
